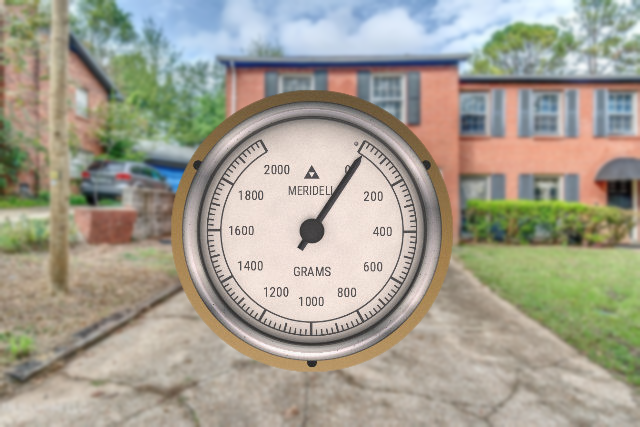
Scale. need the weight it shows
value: 20 g
